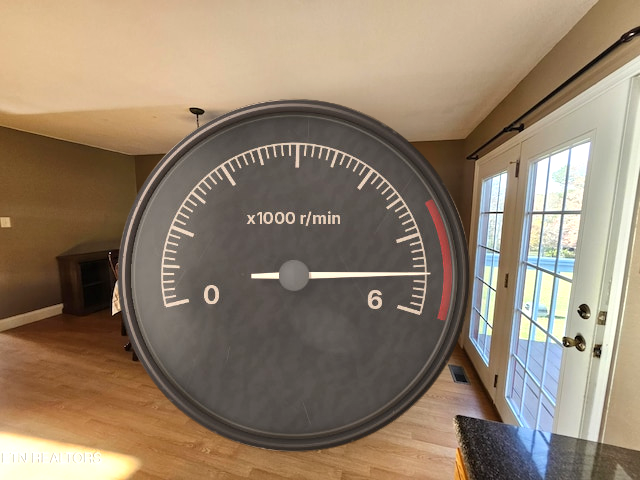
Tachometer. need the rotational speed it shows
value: 5500 rpm
